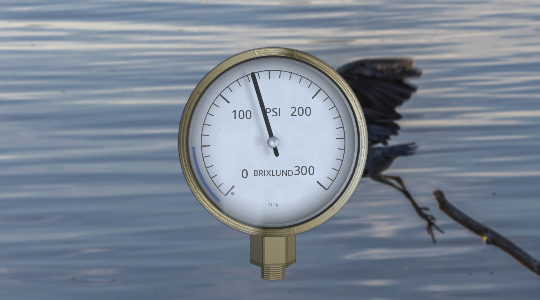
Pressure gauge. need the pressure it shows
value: 135 psi
